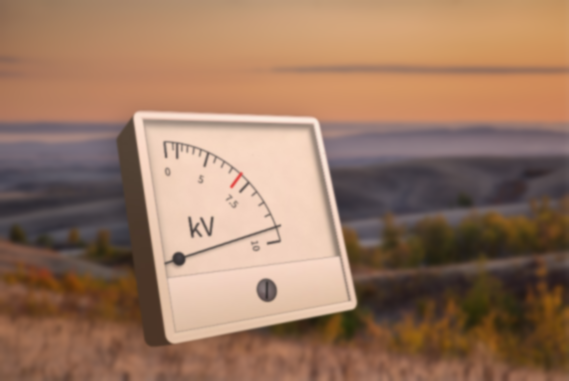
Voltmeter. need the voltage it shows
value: 9.5 kV
